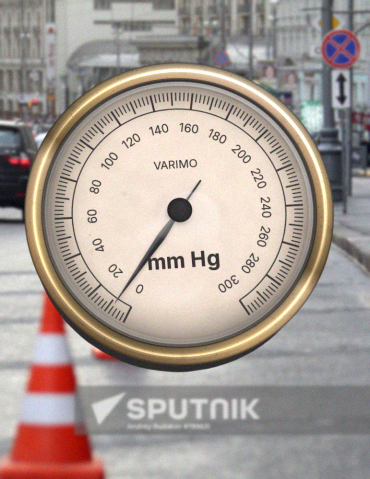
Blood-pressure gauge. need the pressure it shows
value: 8 mmHg
